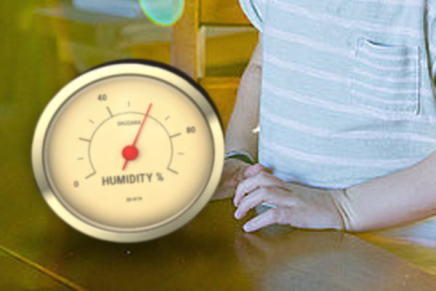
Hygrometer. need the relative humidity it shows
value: 60 %
